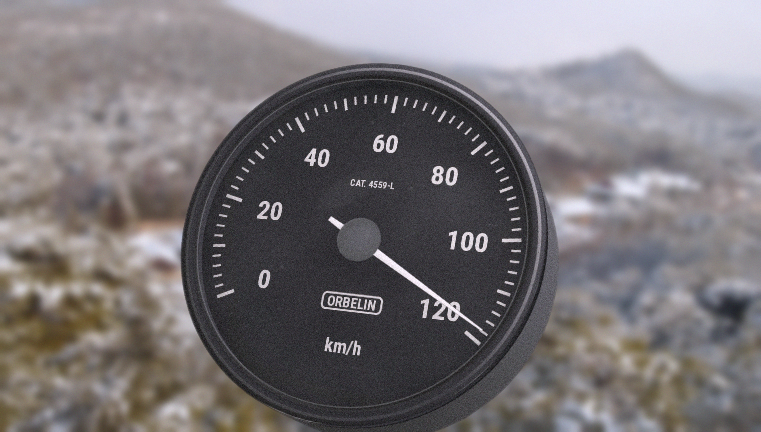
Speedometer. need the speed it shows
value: 118 km/h
